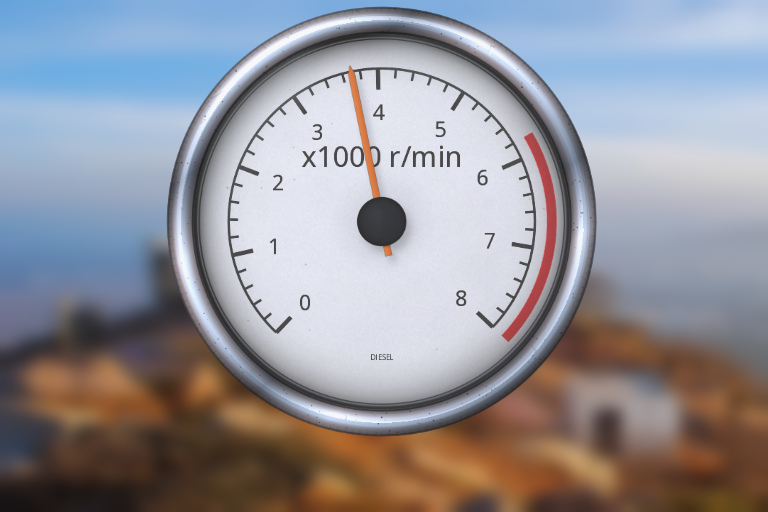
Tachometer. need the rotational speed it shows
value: 3700 rpm
